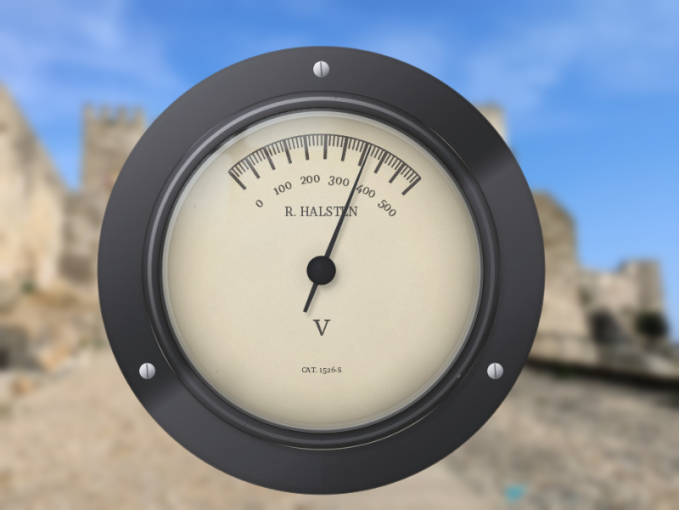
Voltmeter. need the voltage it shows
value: 360 V
